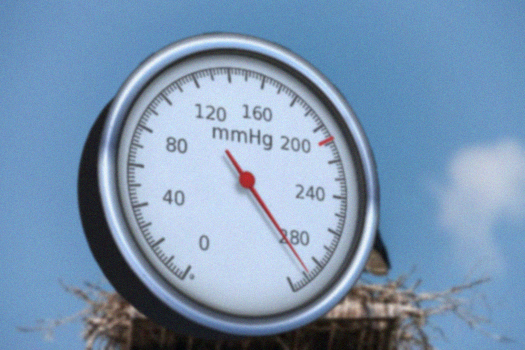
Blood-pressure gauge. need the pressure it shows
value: 290 mmHg
